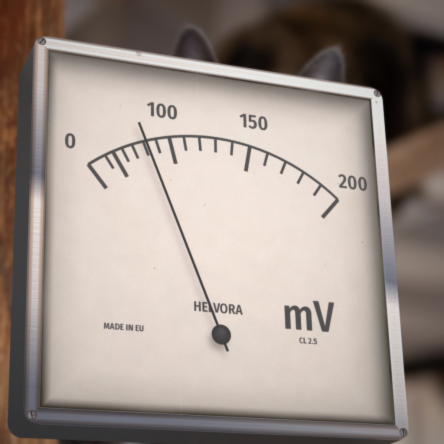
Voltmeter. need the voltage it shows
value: 80 mV
